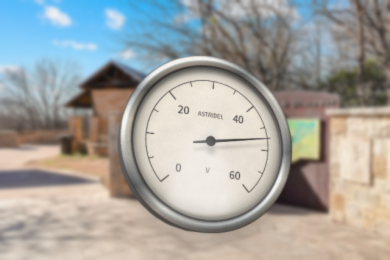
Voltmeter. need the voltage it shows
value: 47.5 V
